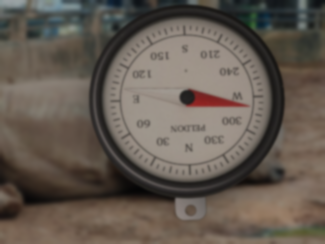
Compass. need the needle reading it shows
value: 280 °
